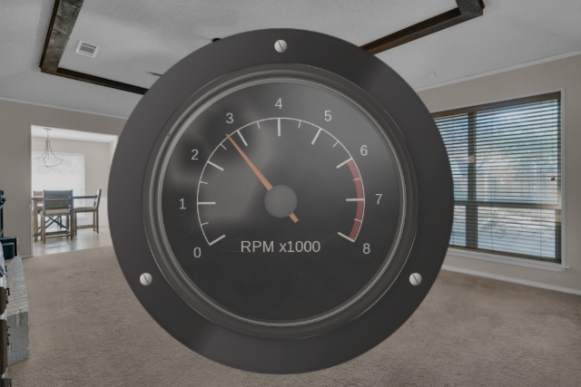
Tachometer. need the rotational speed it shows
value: 2750 rpm
